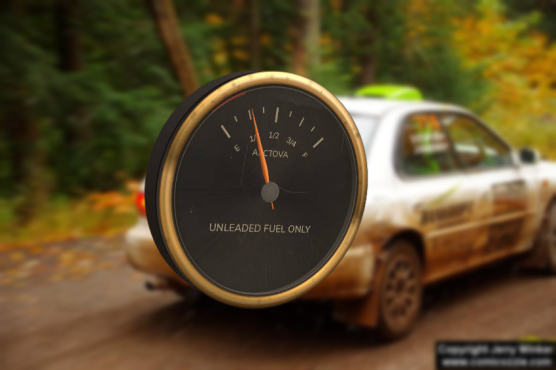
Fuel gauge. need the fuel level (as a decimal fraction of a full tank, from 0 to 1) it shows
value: 0.25
